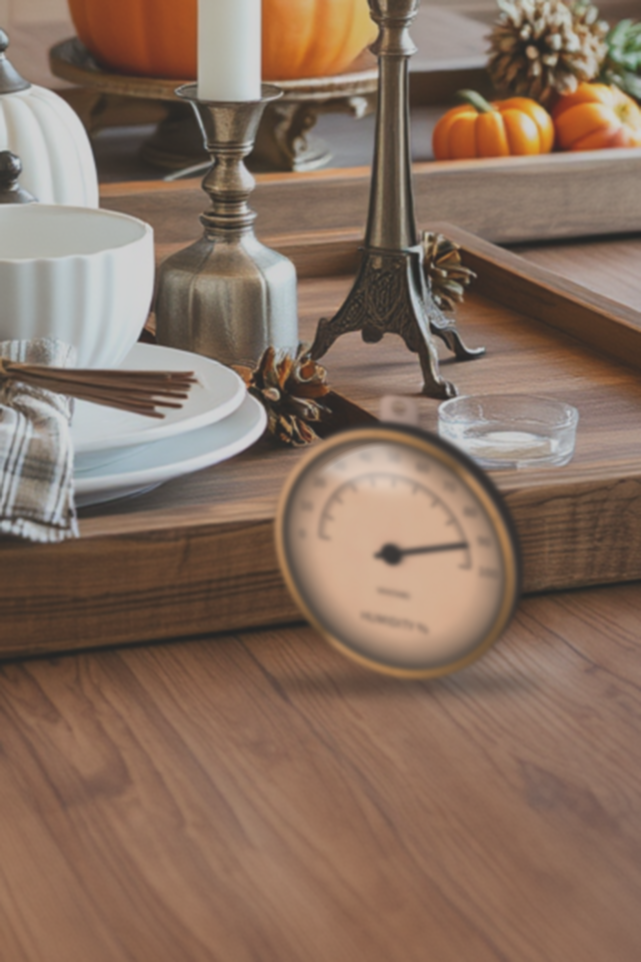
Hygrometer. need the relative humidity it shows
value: 90 %
